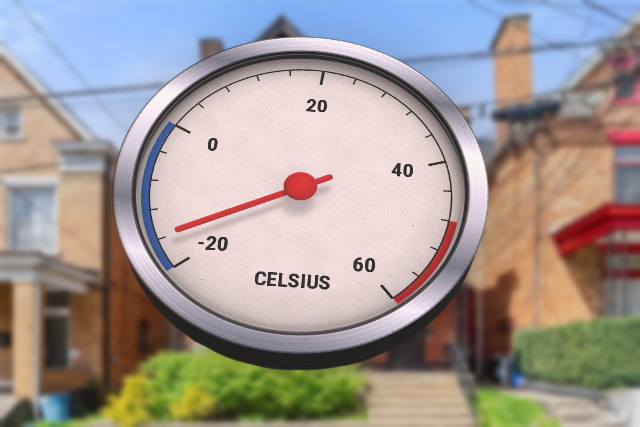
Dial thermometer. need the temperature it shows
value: -16 °C
